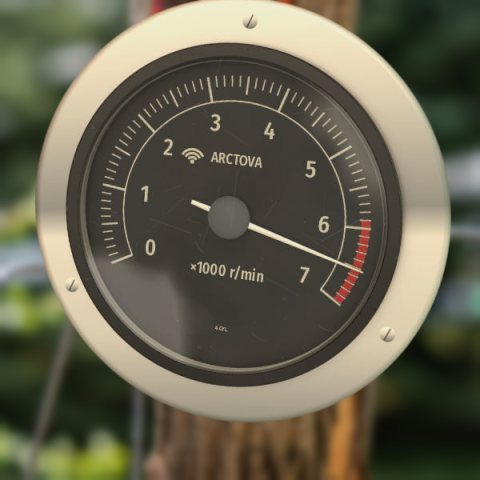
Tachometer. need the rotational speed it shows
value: 6500 rpm
